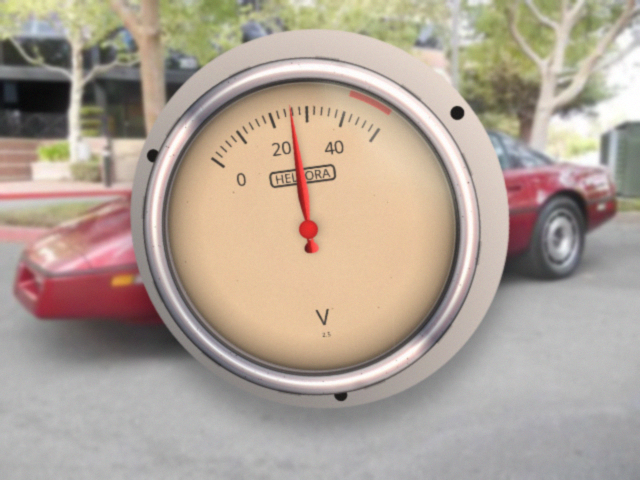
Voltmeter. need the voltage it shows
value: 26 V
